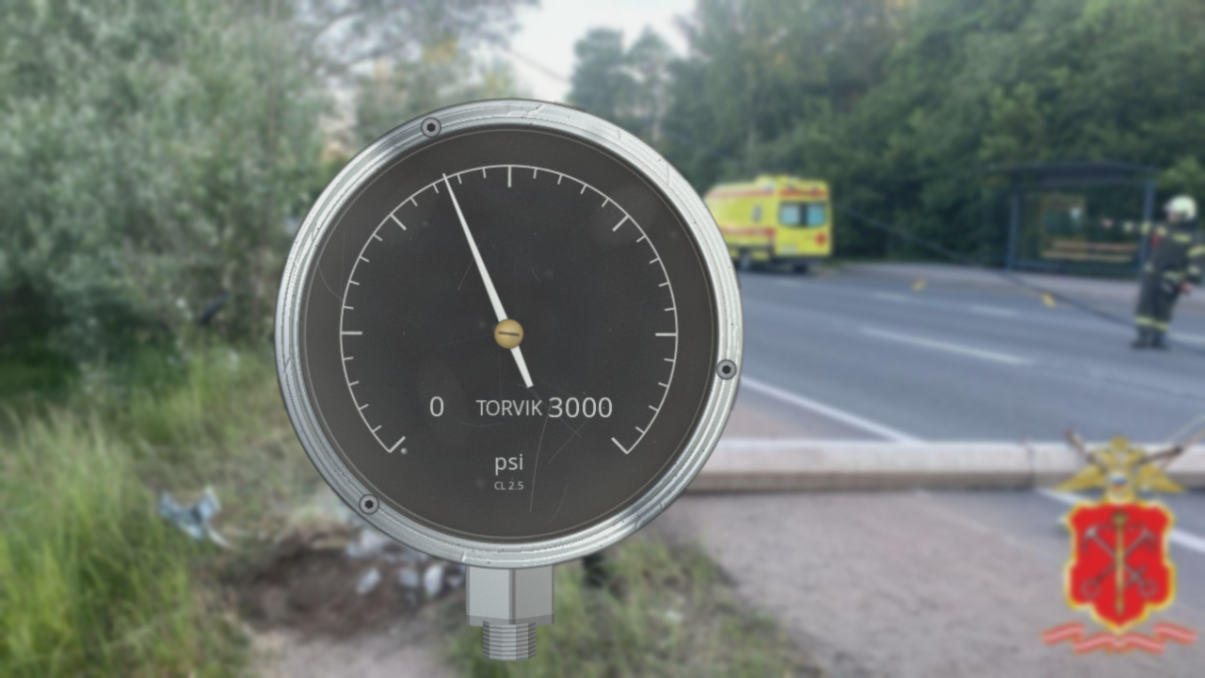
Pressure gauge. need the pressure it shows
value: 1250 psi
